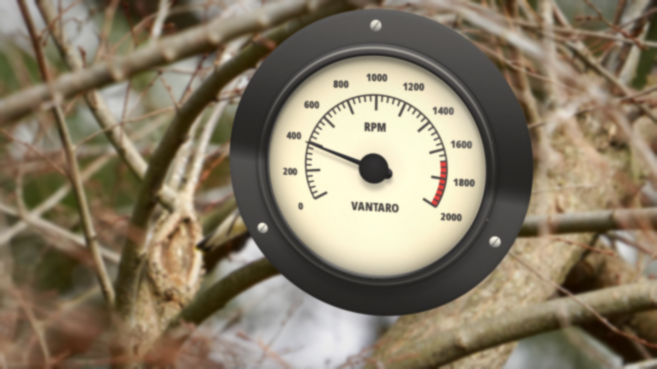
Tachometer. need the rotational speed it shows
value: 400 rpm
